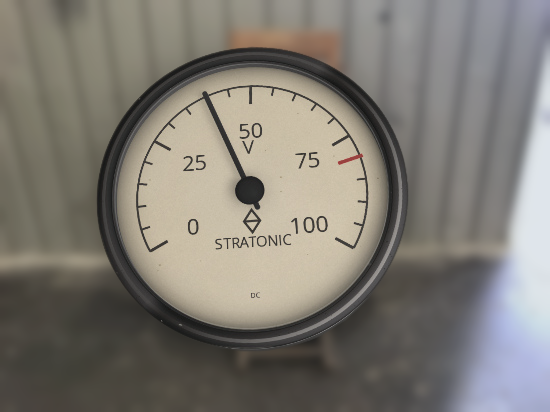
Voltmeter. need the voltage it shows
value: 40 V
